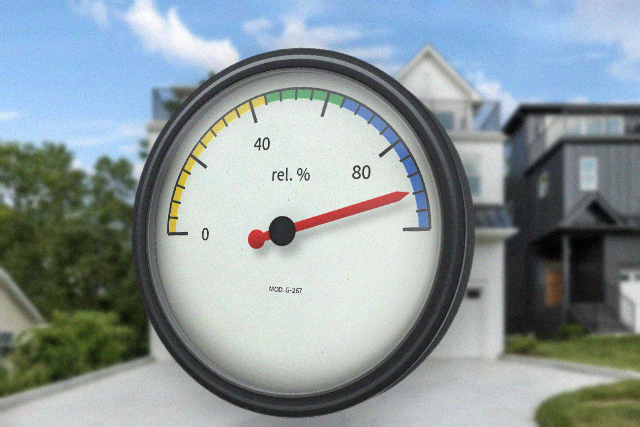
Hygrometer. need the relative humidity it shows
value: 92 %
